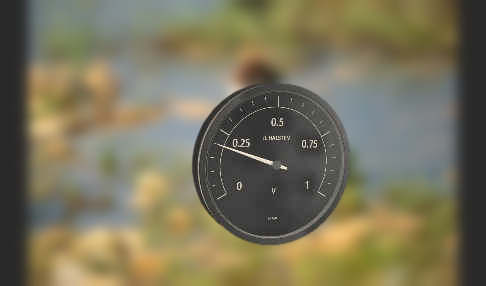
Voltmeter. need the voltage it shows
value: 0.2 V
